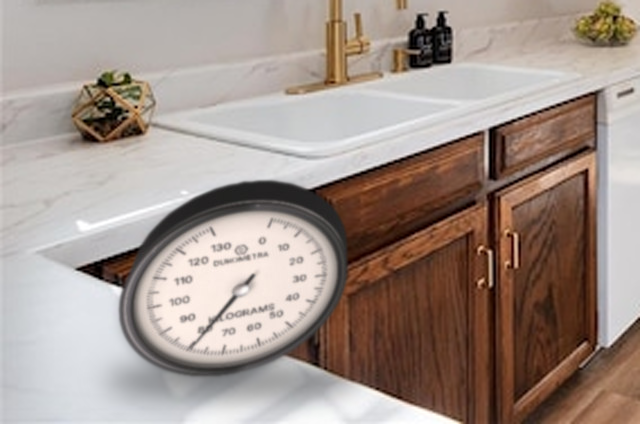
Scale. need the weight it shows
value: 80 kg
